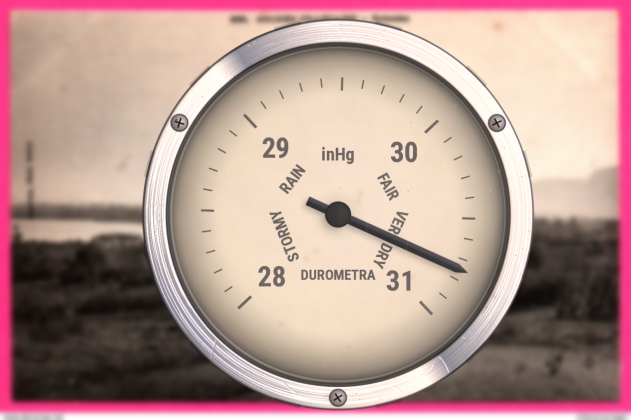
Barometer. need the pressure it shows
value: 30.75 inHg
